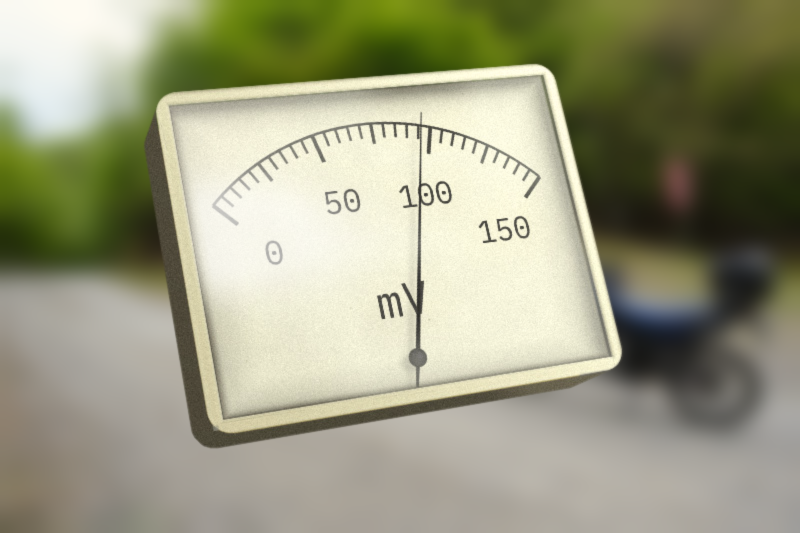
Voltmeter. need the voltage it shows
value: 95 mV
